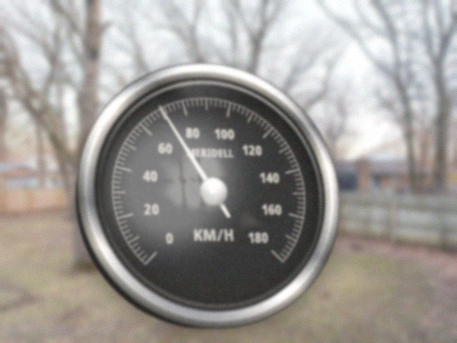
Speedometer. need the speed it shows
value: 70 km/h
